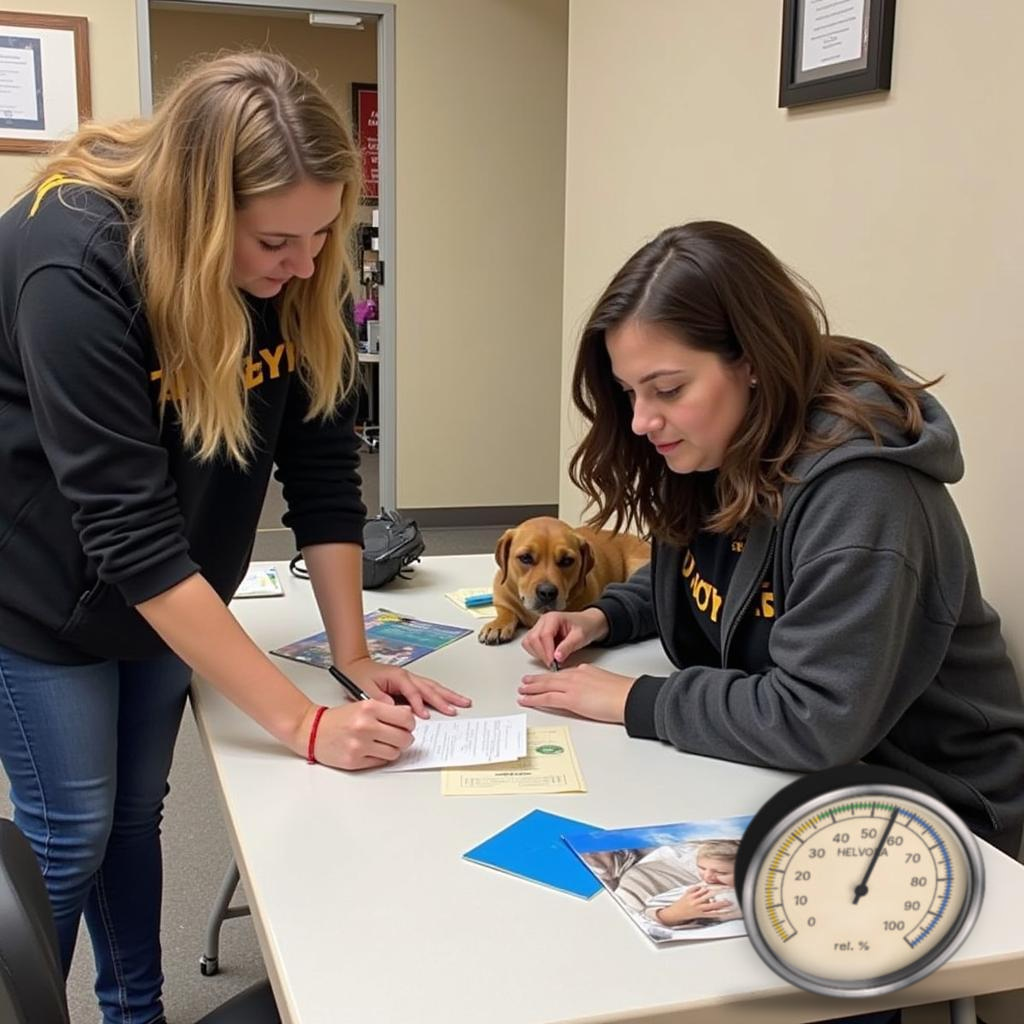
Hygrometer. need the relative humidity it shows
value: 55 %
